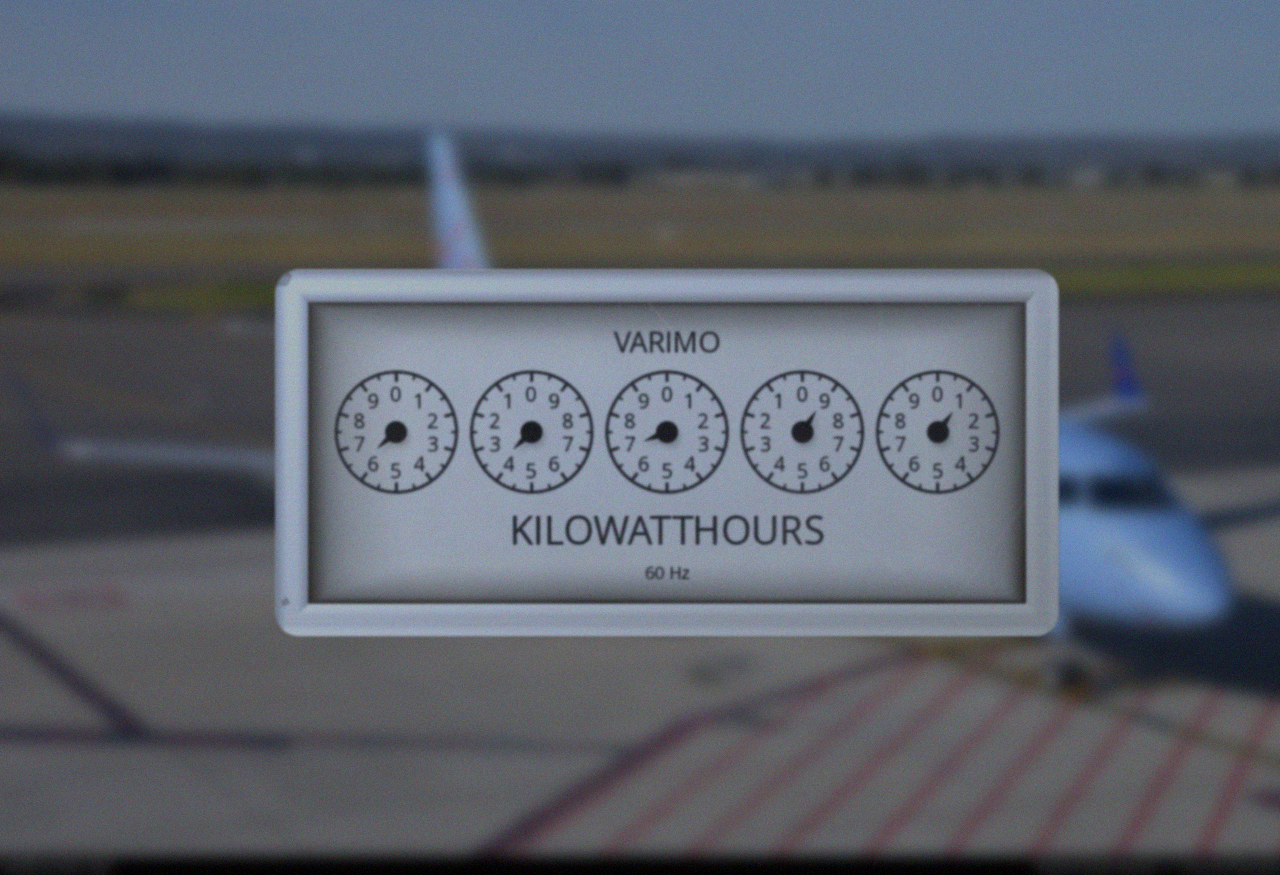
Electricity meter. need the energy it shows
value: 63691 kWh
